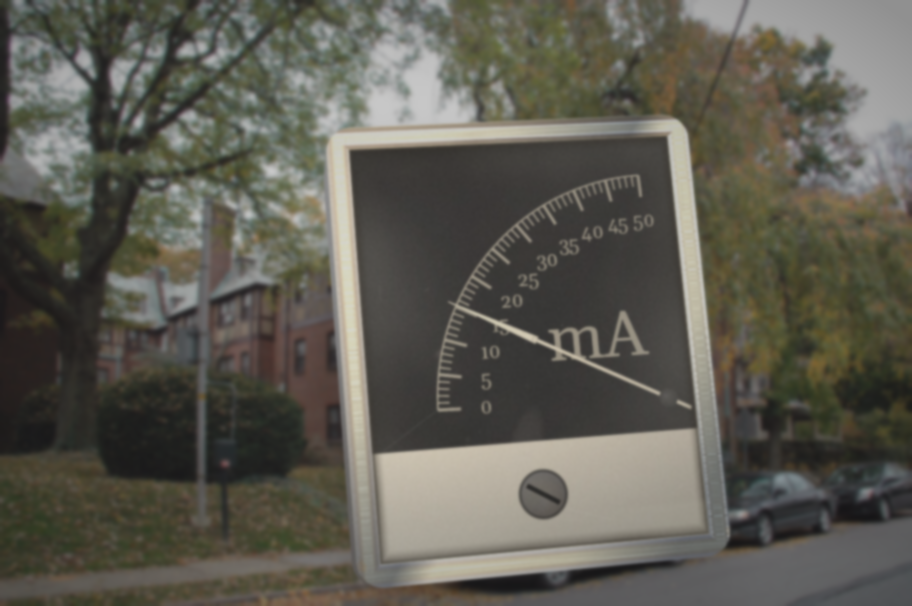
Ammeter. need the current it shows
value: 15 mA
